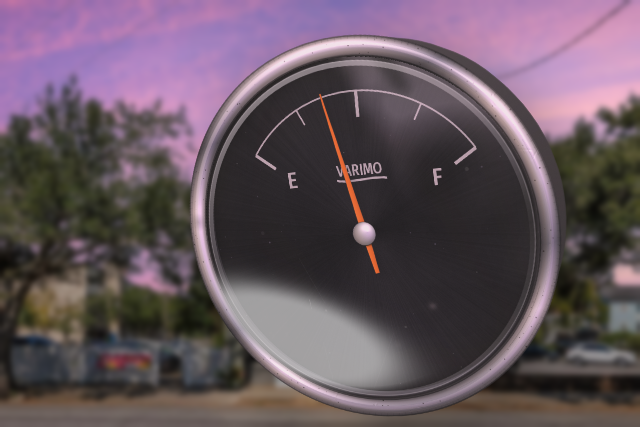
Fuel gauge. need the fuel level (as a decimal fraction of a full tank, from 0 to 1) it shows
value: 0.375
